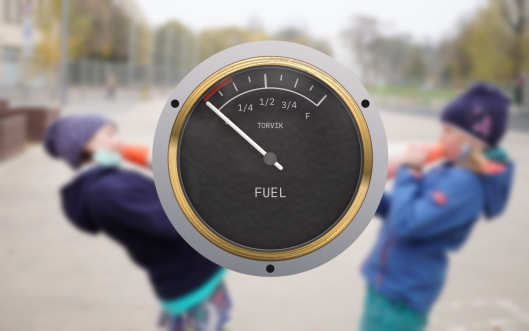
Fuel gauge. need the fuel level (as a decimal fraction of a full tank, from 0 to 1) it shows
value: 0
